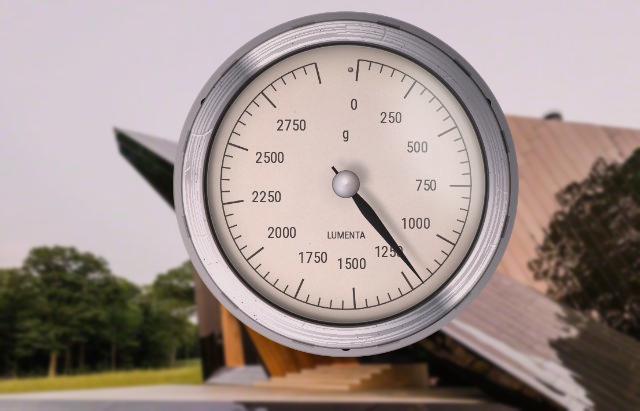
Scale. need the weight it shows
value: 1200 g
